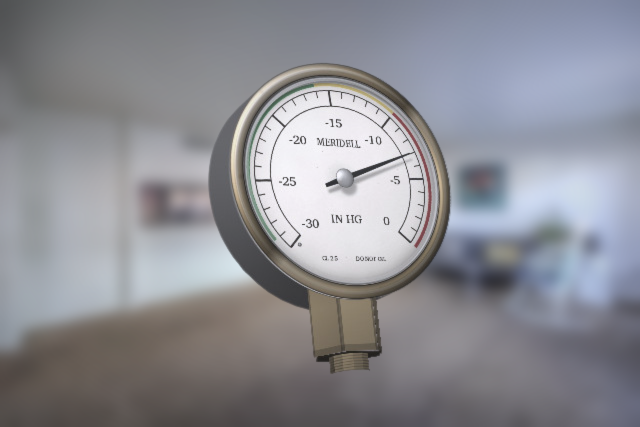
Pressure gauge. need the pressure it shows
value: -7 inHg
